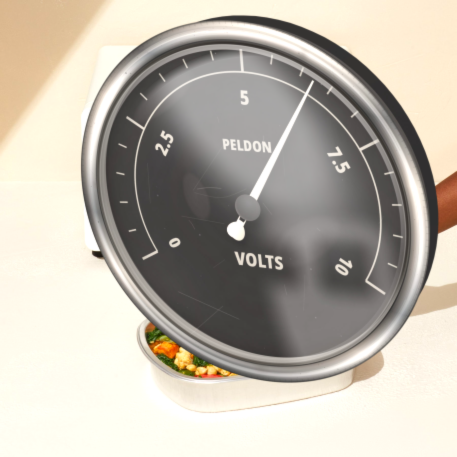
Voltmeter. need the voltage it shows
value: 6.25 V
